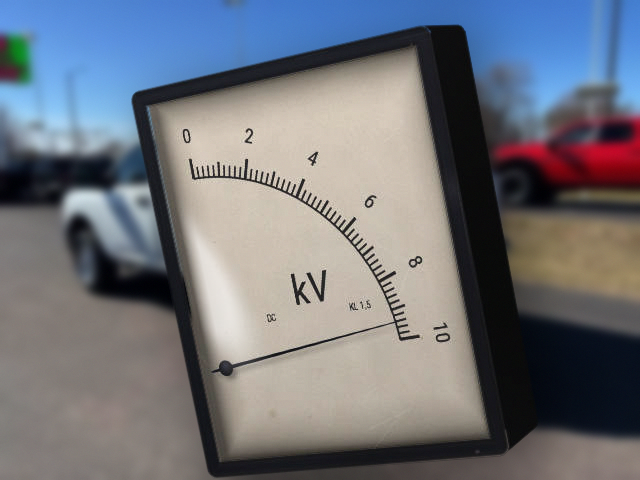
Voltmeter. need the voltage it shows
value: 9.4 kV
